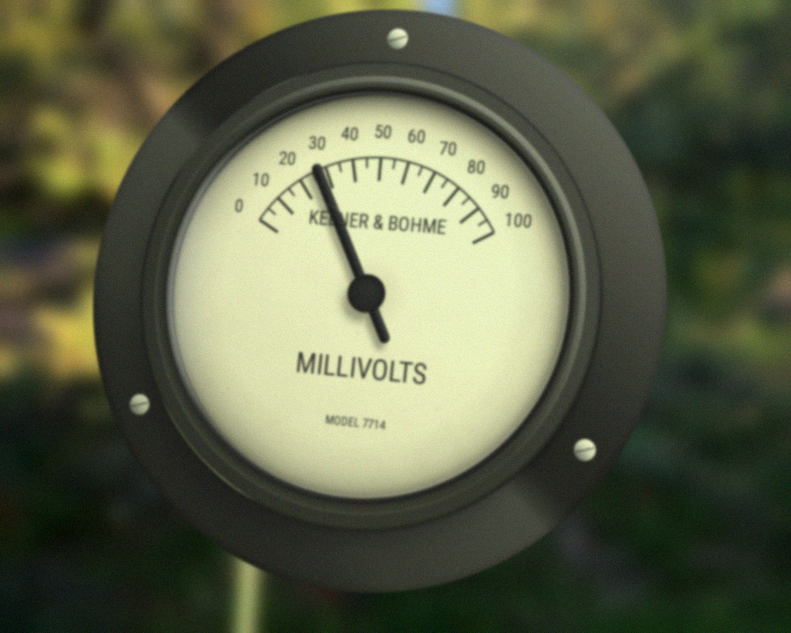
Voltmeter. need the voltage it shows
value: 27.5 mV
